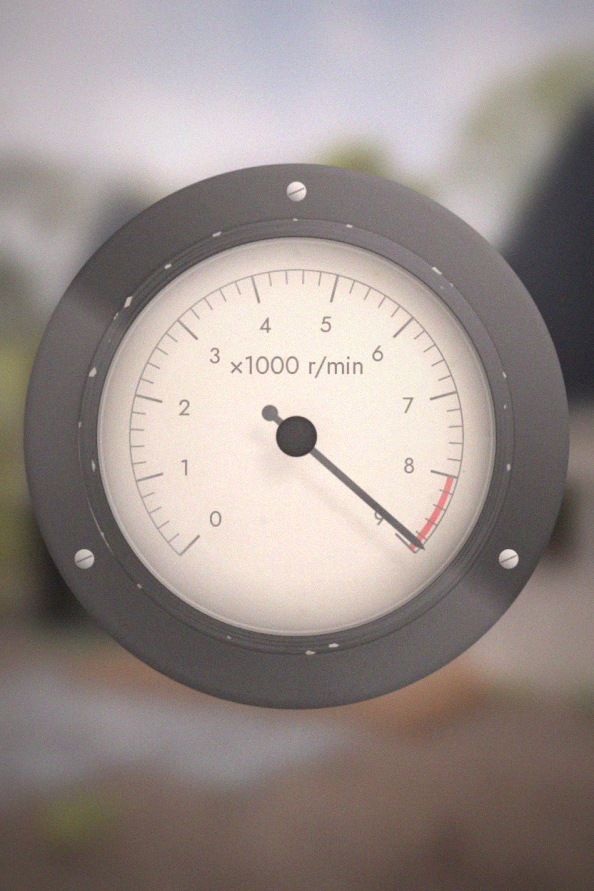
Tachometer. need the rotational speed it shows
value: 8900 rpm
